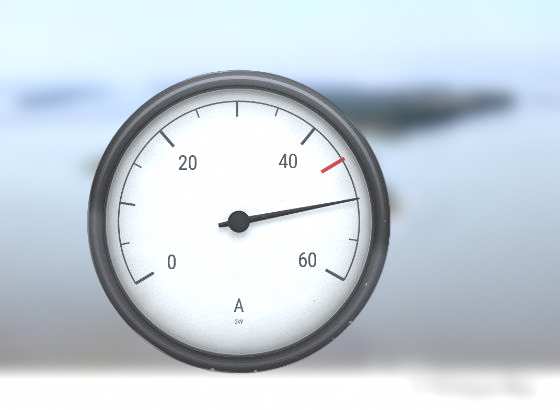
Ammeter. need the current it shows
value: 50 A
